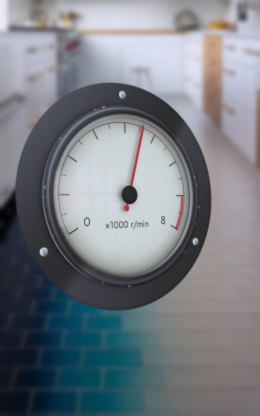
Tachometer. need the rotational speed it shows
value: 4500 rpm
